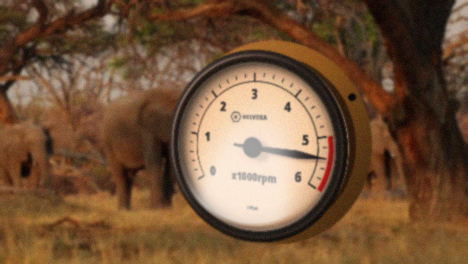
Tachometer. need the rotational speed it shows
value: 5400 rpm
